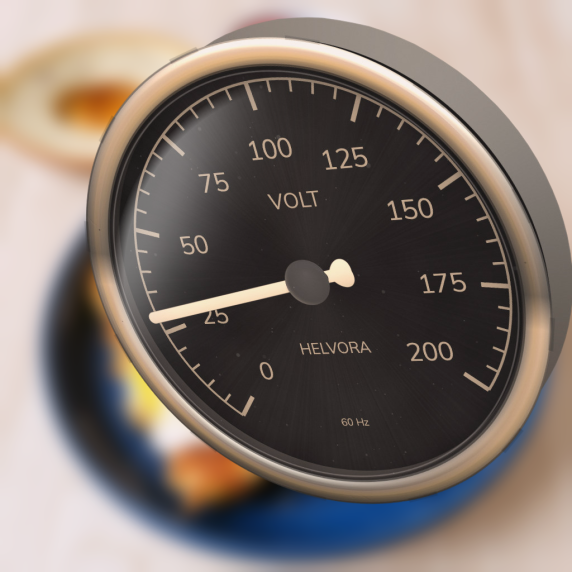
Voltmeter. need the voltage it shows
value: 30 V
